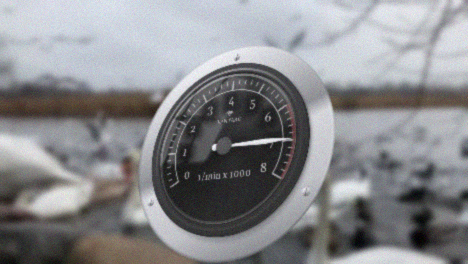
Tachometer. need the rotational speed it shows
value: 7000 rpm
